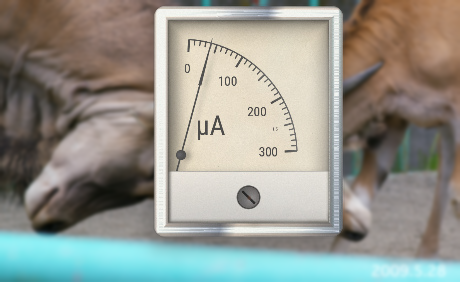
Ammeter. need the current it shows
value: 40 µA
